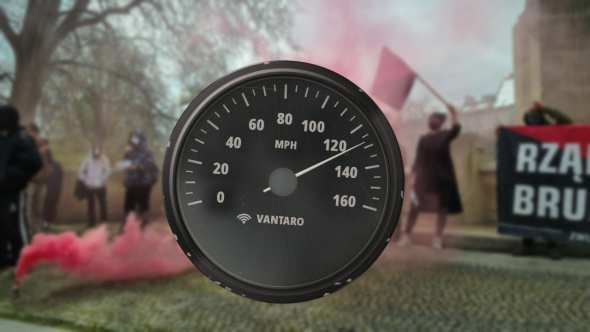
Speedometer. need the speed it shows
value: 127.5 mph
